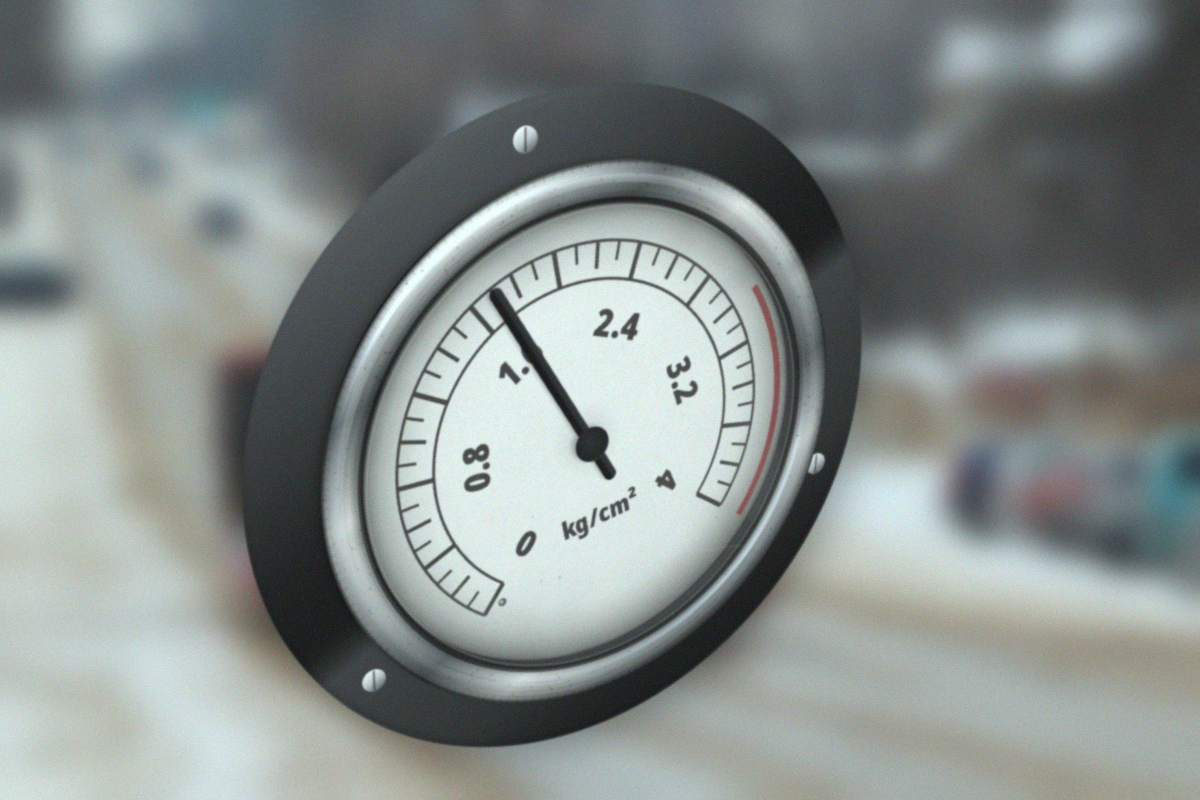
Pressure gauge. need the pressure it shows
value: 1.7 kg/cm²
